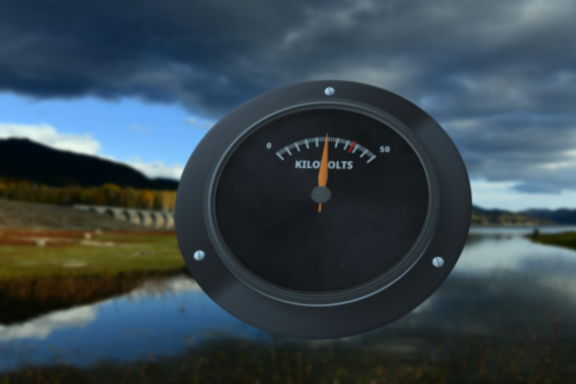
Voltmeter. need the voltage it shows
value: 25 kV
